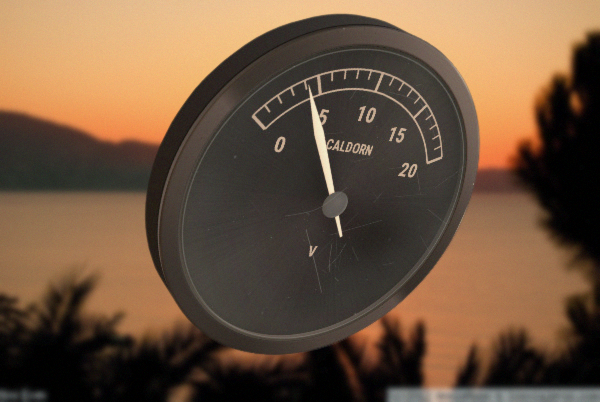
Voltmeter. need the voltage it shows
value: 4 V
